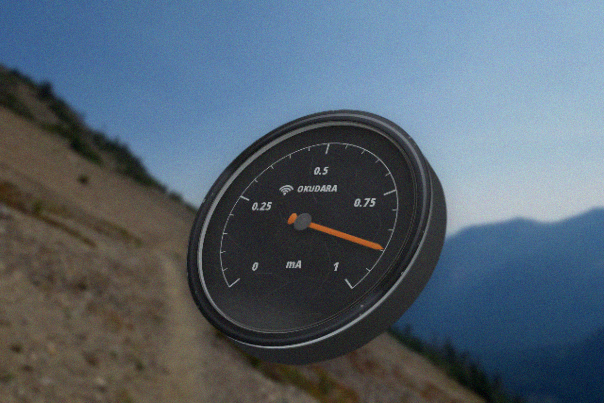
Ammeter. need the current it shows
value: 0.9 mA
